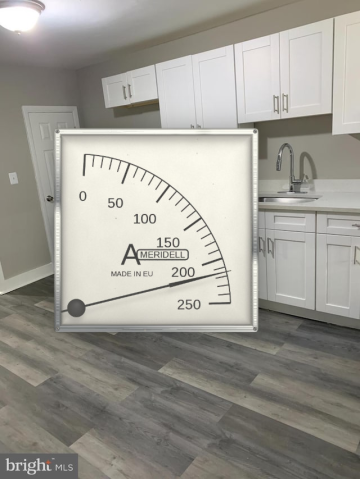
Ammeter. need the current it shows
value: 215 A
